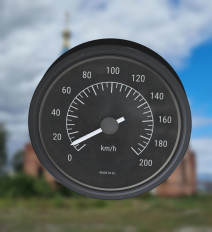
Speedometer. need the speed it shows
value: 10 km/h
